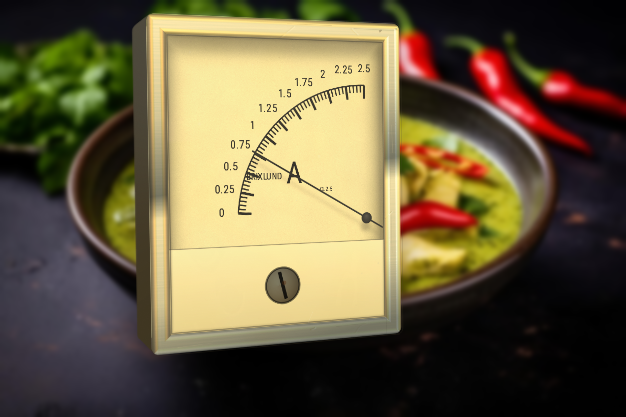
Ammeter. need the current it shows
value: 0.75 A
